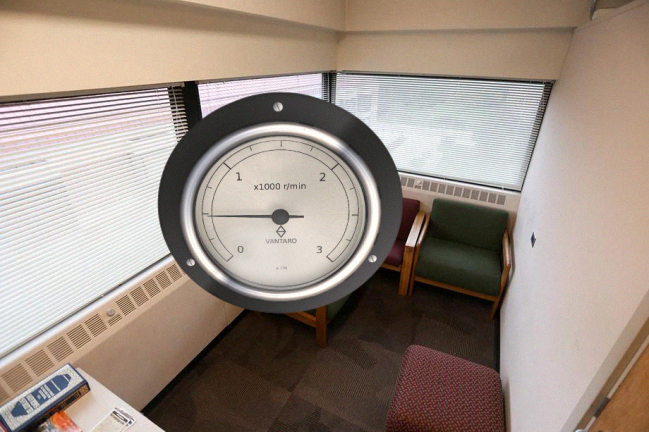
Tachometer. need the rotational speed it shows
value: 500 rpm
